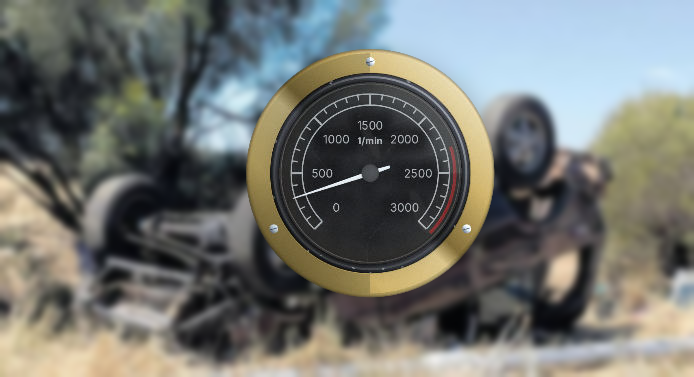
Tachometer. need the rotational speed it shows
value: 300 rpm
